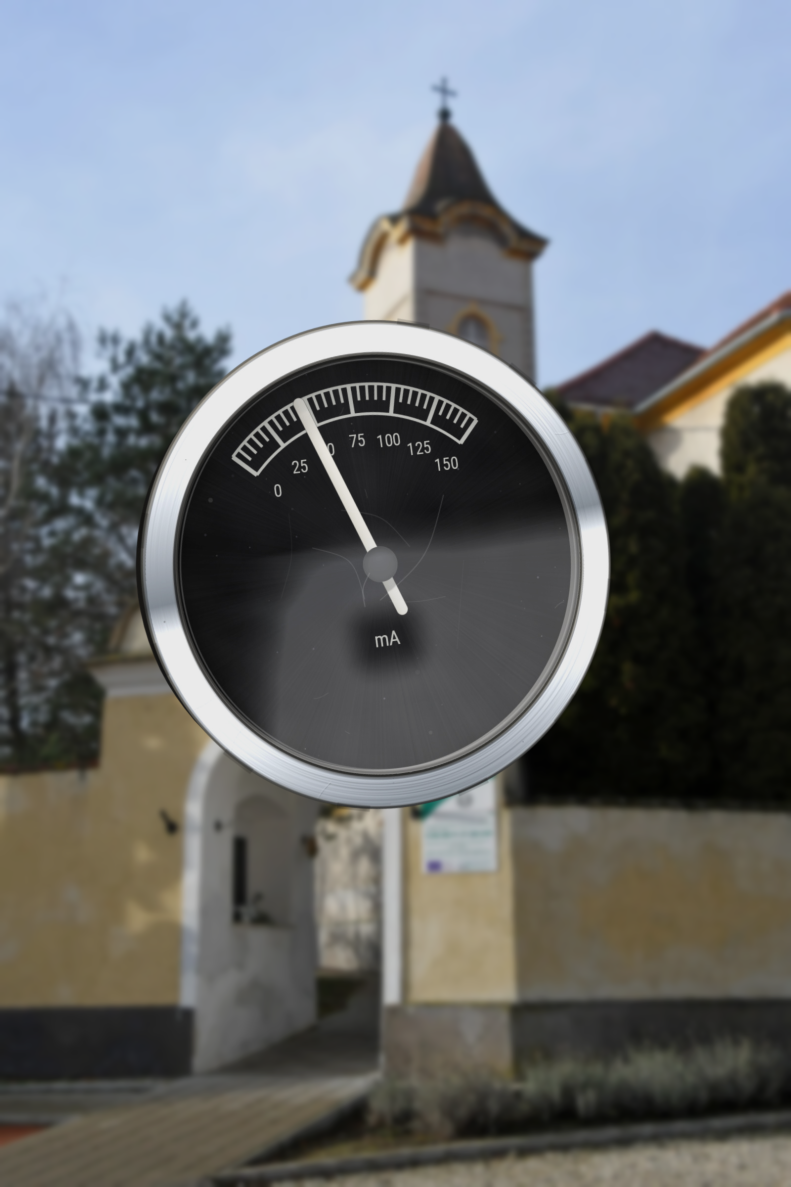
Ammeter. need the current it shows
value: 45 mA
